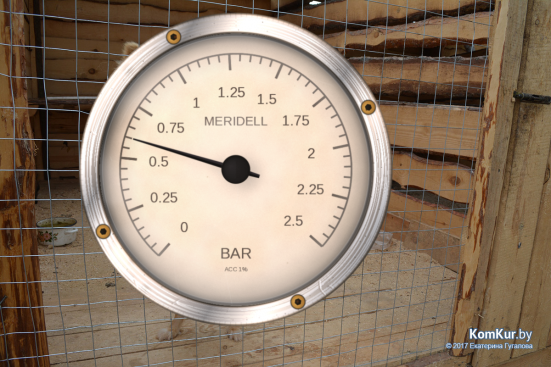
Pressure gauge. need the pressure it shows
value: 0.6 bar
